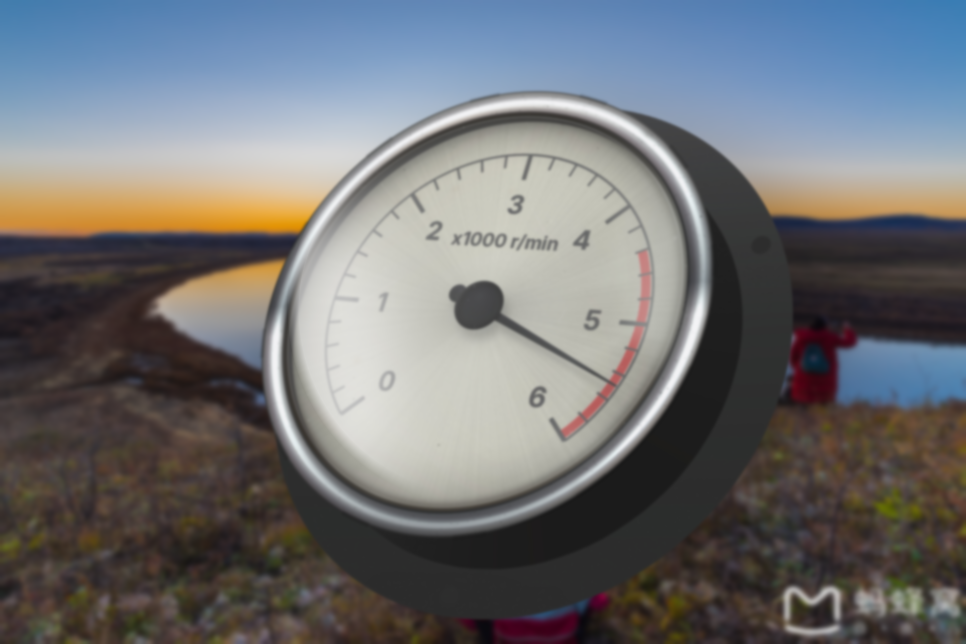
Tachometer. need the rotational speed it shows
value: 5500 rpm
